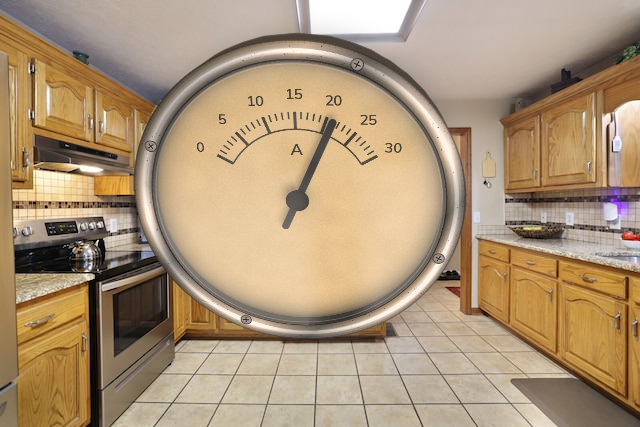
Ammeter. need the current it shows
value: 21 A
